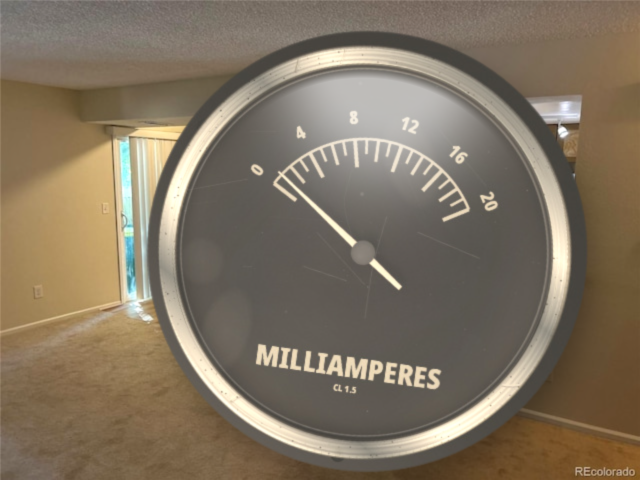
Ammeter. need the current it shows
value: 1 mA
